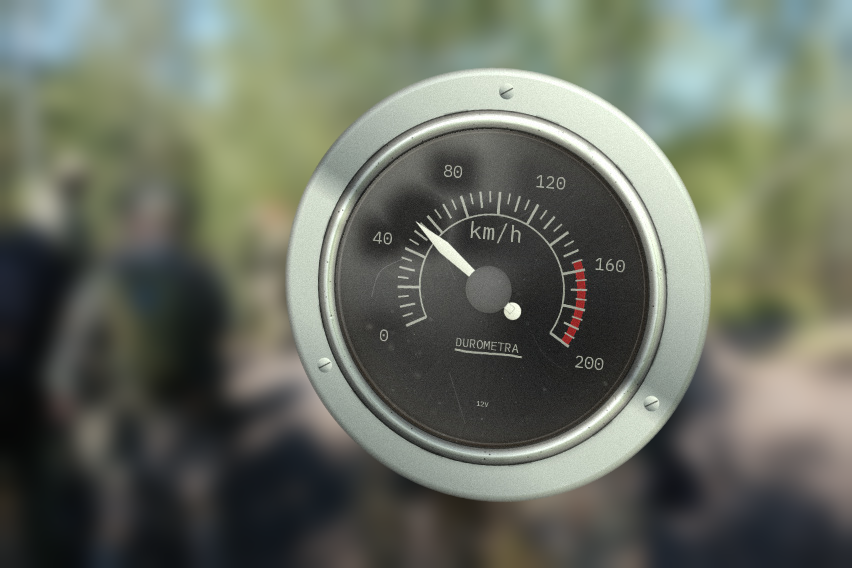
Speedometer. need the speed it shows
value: 55 km/h
